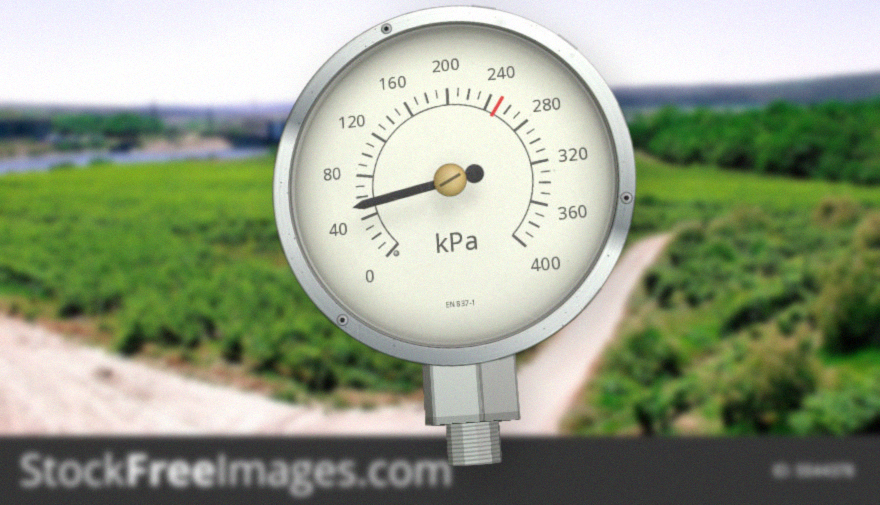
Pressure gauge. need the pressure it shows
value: 50 kPa
